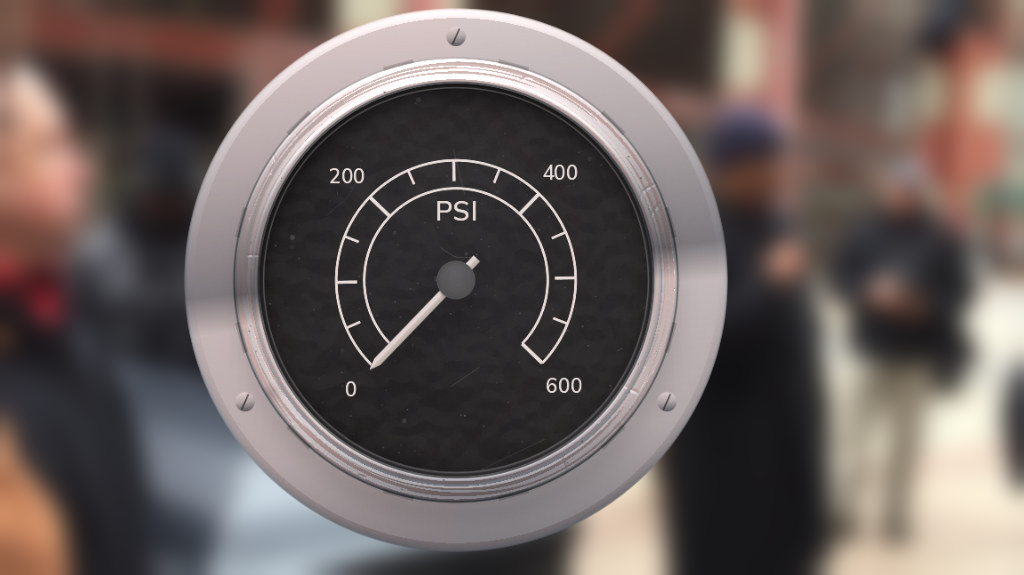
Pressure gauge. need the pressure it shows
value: 0 psi
